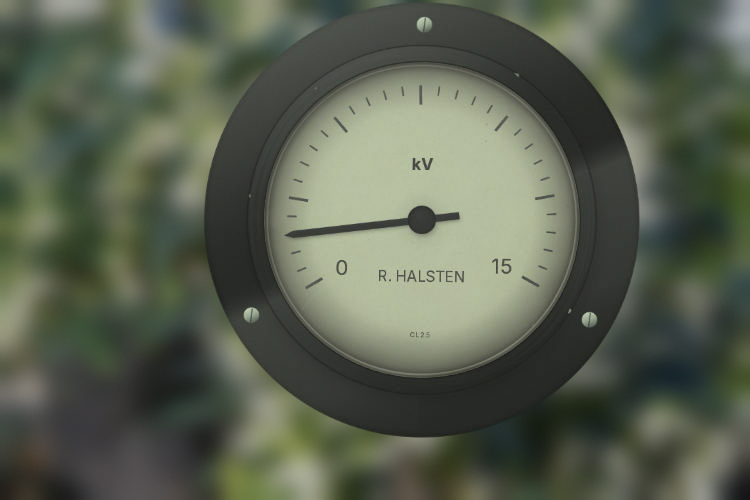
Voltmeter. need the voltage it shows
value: 1.5 kV
